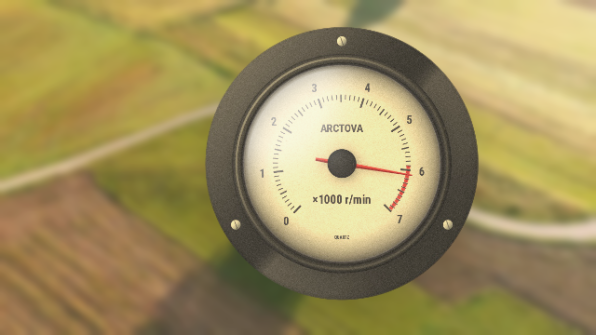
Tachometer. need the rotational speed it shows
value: 6100 rpm
